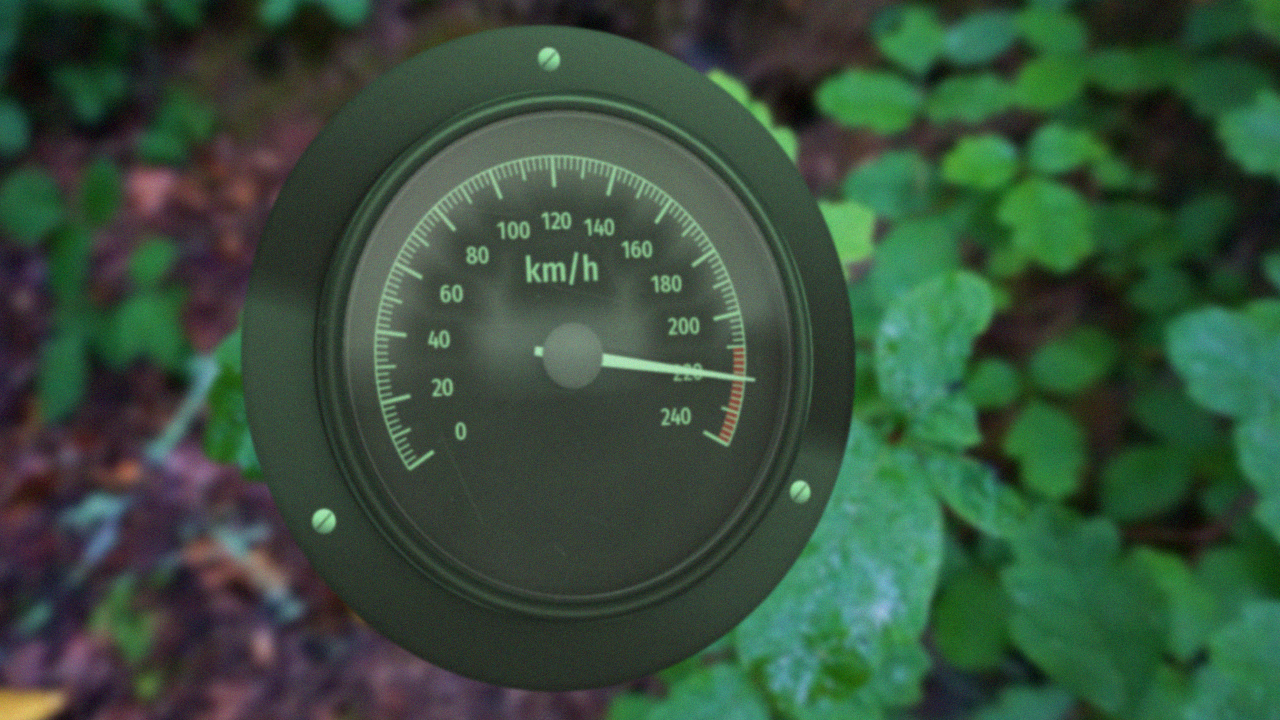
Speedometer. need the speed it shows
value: 220 km/h
